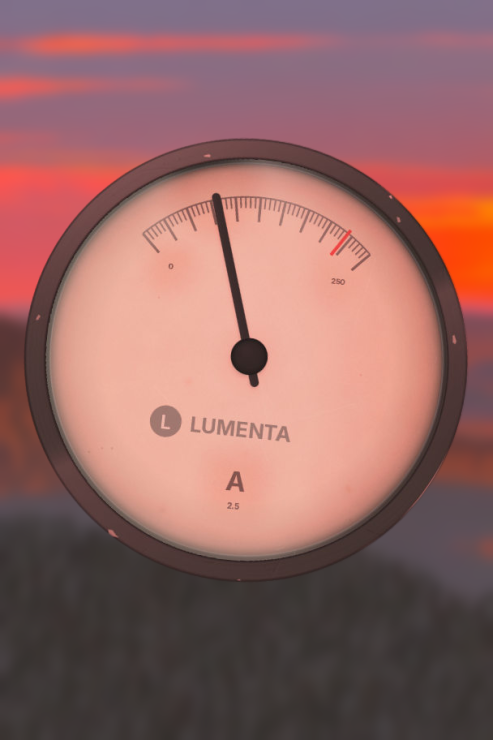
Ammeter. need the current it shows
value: 80 A
